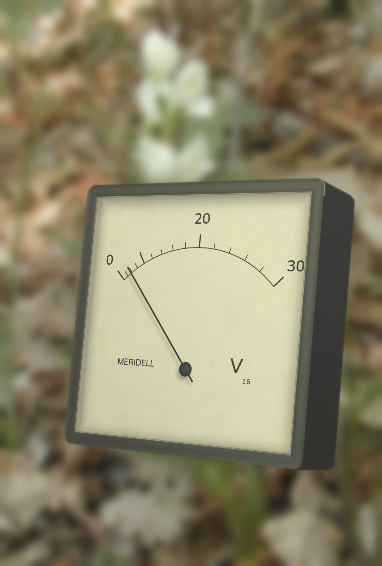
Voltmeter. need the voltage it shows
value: 6 V
